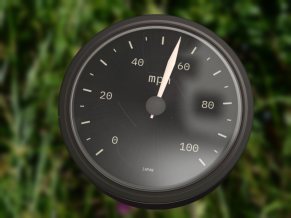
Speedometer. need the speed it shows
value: 55 mph
